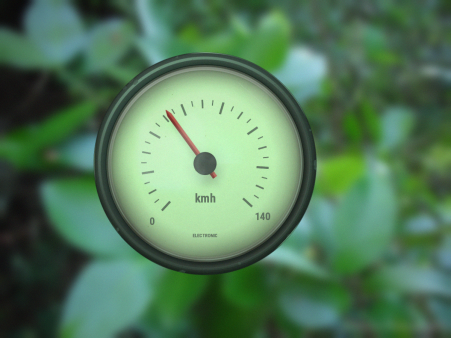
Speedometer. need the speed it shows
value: 52.5 km/h
